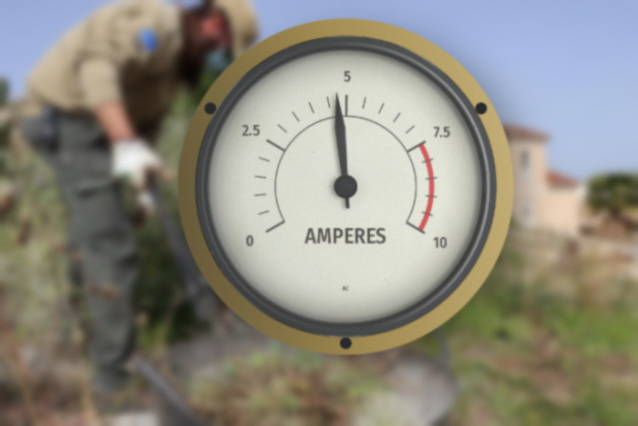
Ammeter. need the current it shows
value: 4.75 A
